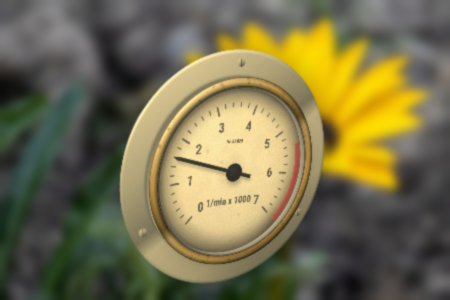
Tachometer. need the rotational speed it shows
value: 1600 rpm
